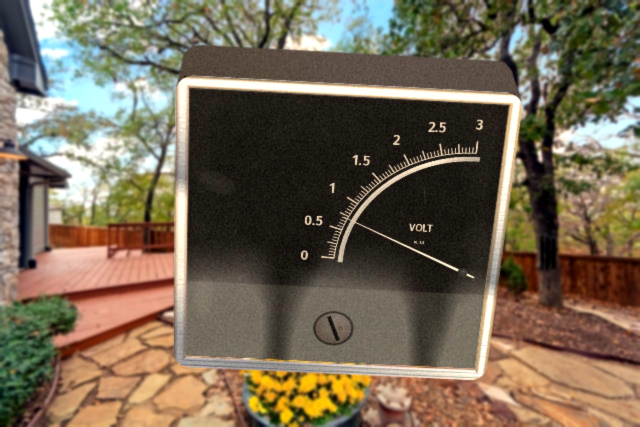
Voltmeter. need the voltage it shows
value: 0.75 V
